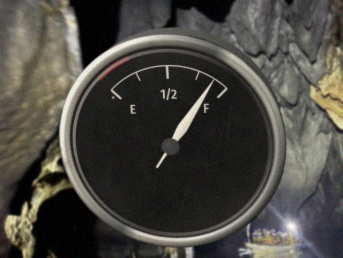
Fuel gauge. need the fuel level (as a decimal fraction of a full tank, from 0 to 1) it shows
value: 0.875
